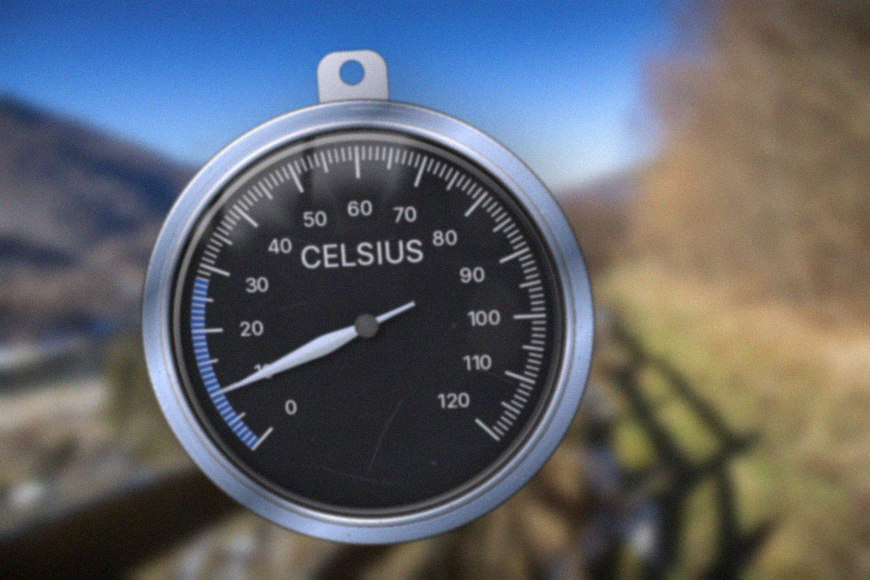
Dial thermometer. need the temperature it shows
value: 10 °C
